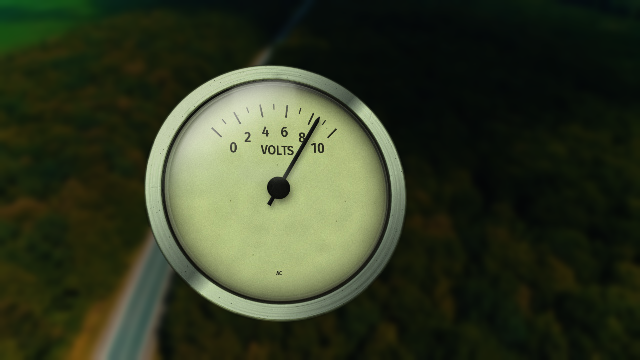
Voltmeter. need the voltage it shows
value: 8.5 V
